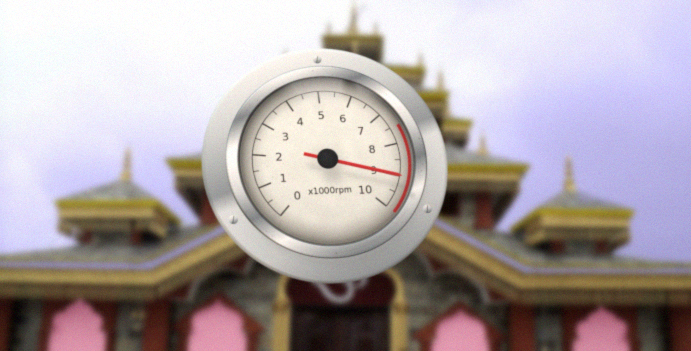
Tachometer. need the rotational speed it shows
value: 9000 rpm
